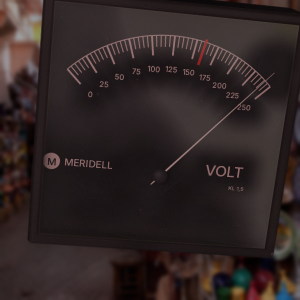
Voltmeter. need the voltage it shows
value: 240 V
